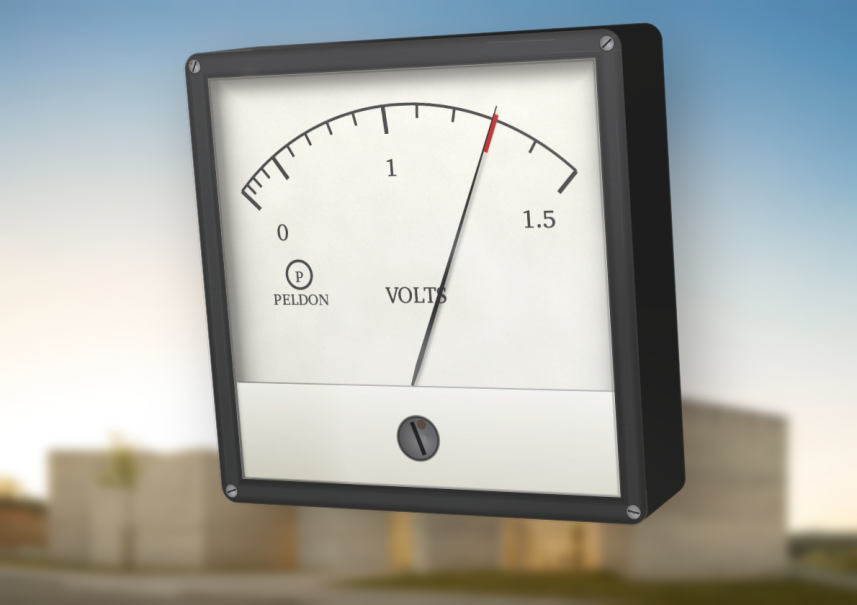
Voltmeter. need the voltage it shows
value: 1.3 V
